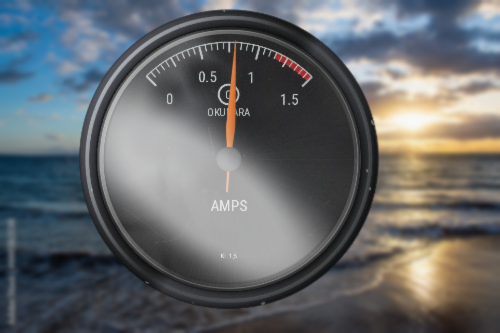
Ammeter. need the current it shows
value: 0.8 A
